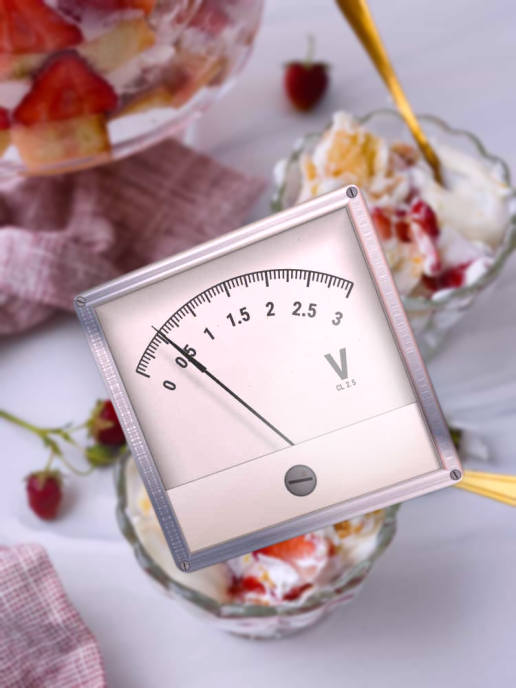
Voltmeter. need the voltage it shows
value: 0.55 V
